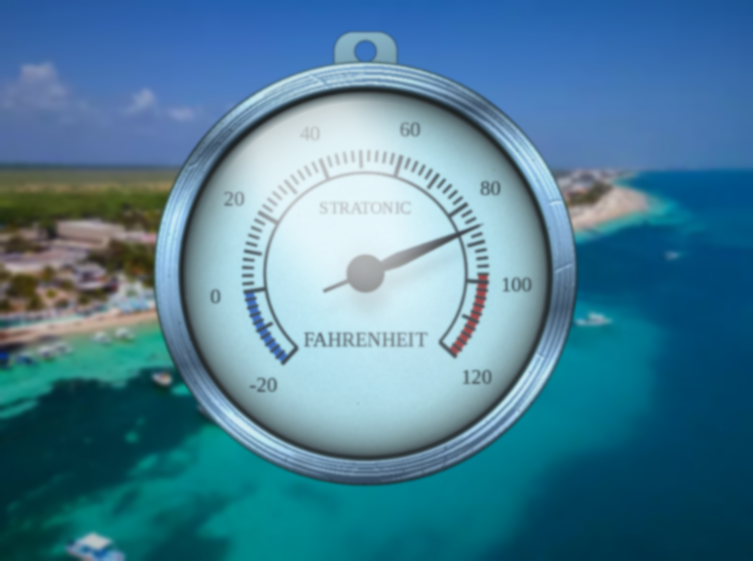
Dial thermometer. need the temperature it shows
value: 86 °F
